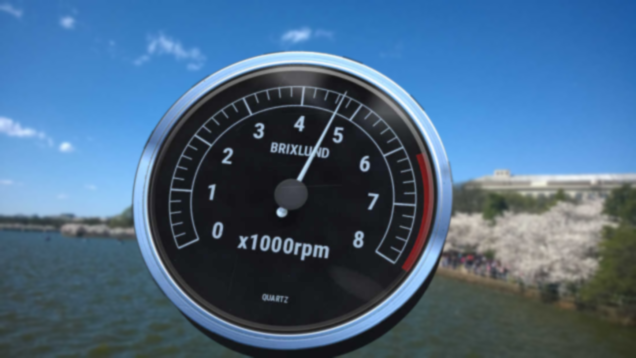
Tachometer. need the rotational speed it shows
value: 4700 rpm
